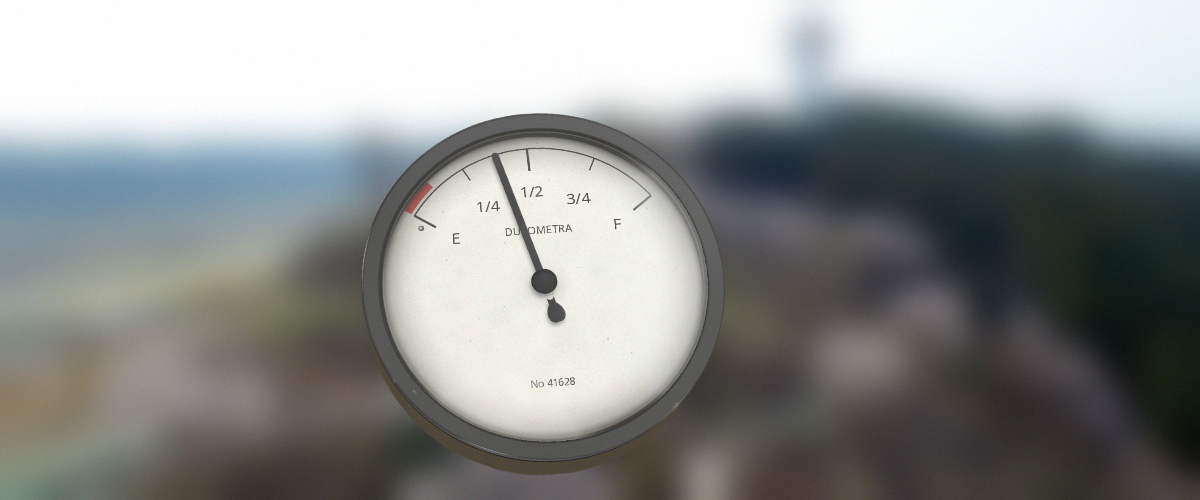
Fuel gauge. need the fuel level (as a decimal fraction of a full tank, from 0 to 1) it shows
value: 0.375
